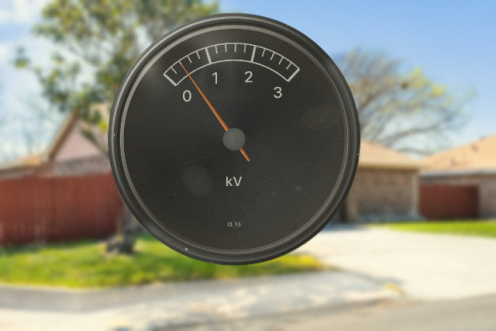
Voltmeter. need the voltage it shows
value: 0.4 kV
